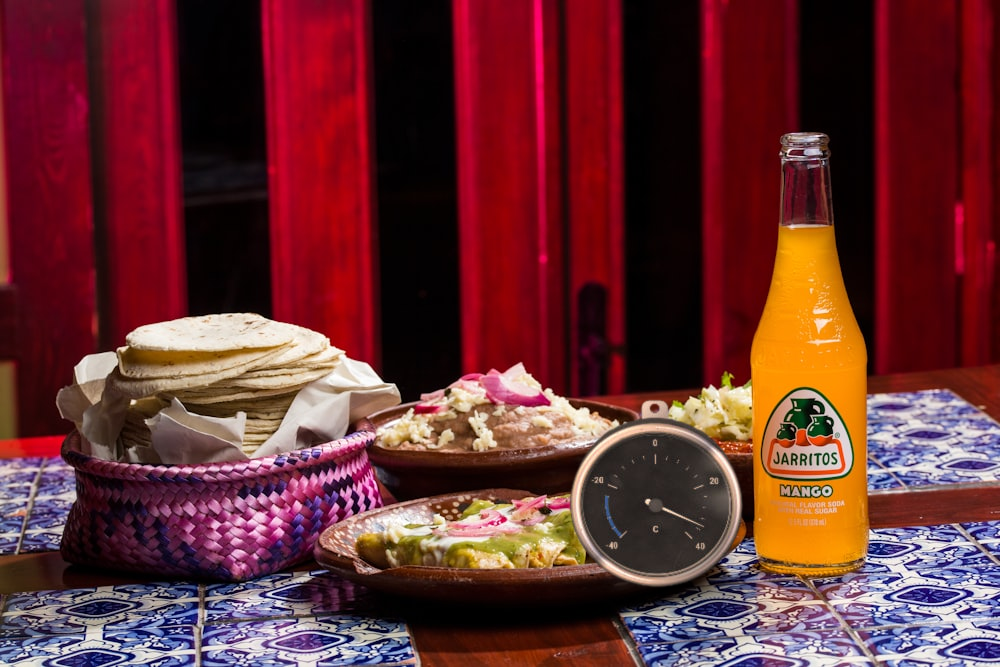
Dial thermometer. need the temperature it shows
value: 34 °C
